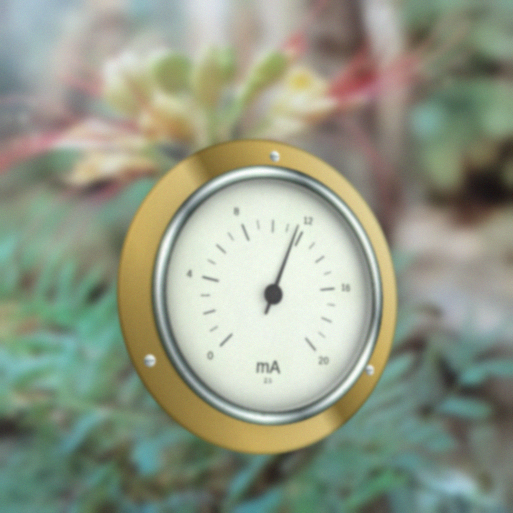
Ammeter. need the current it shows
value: 11.5 mA
